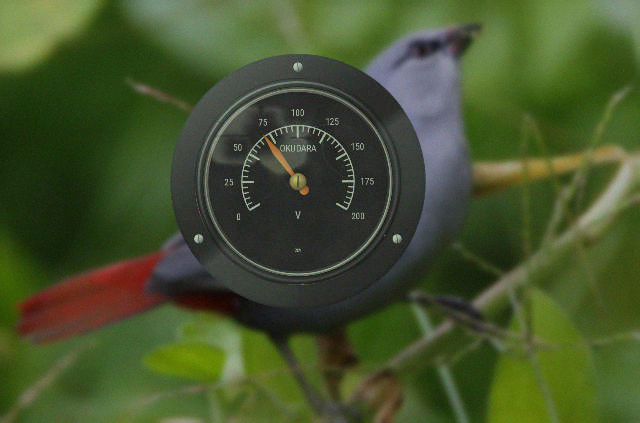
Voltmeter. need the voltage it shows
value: 70 V
